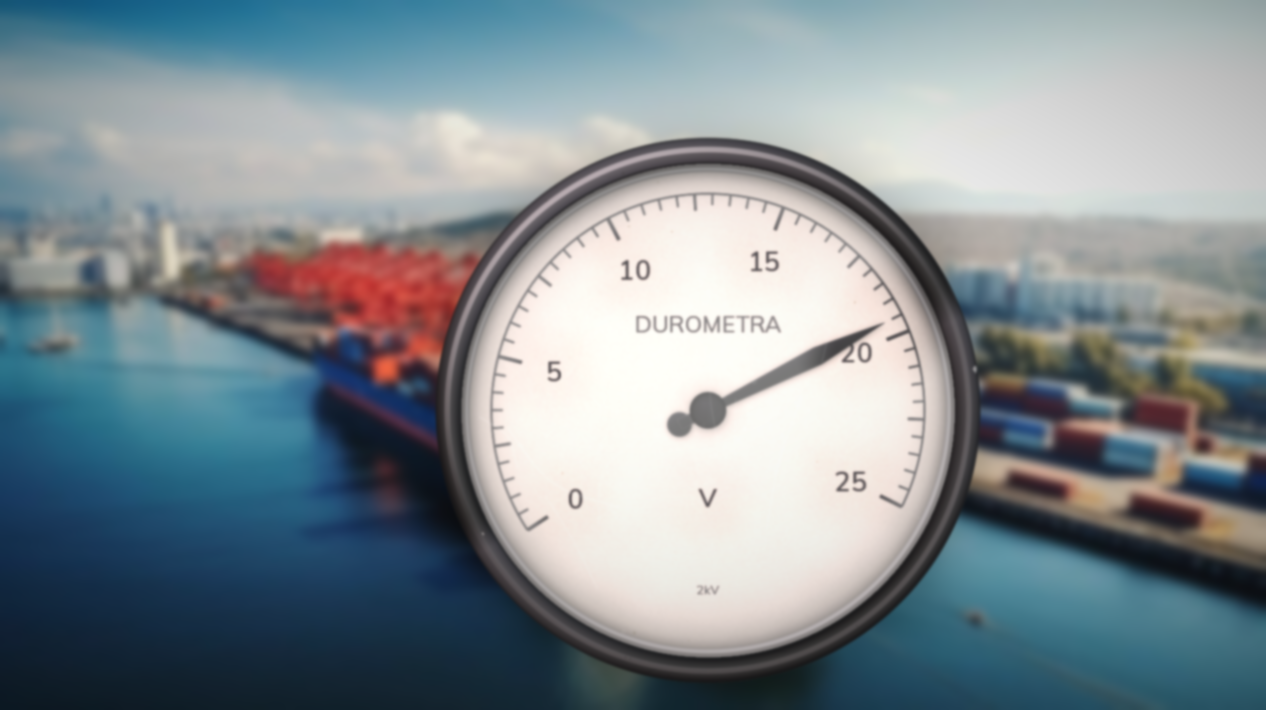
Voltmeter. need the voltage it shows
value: 19.5 V
